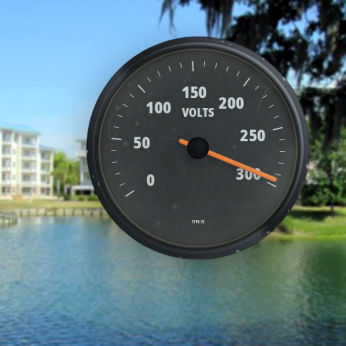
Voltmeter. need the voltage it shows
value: 295 V
